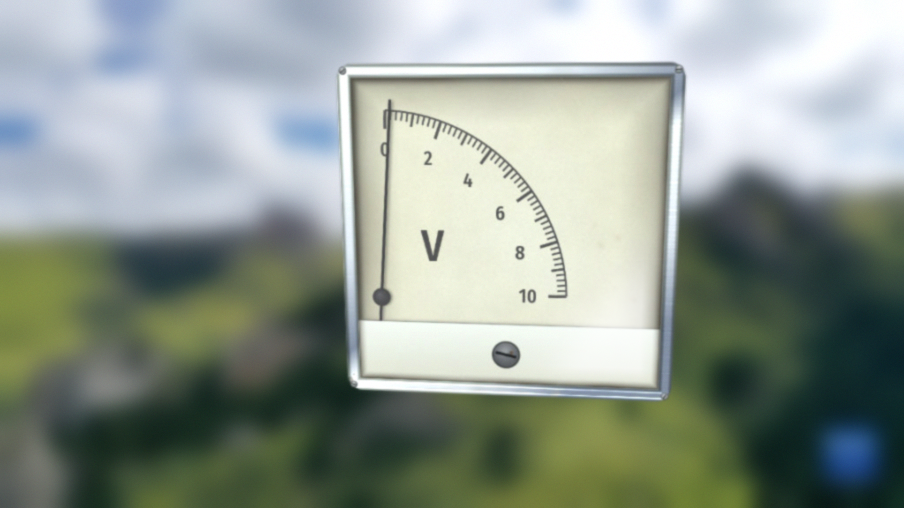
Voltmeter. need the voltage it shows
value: 0.2 V
